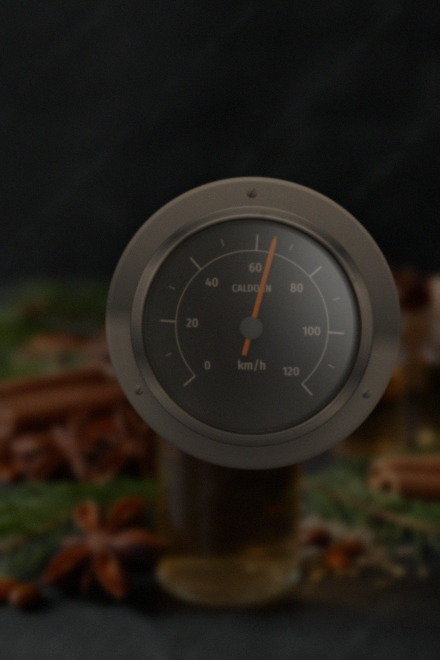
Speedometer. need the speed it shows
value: 65 km/h
